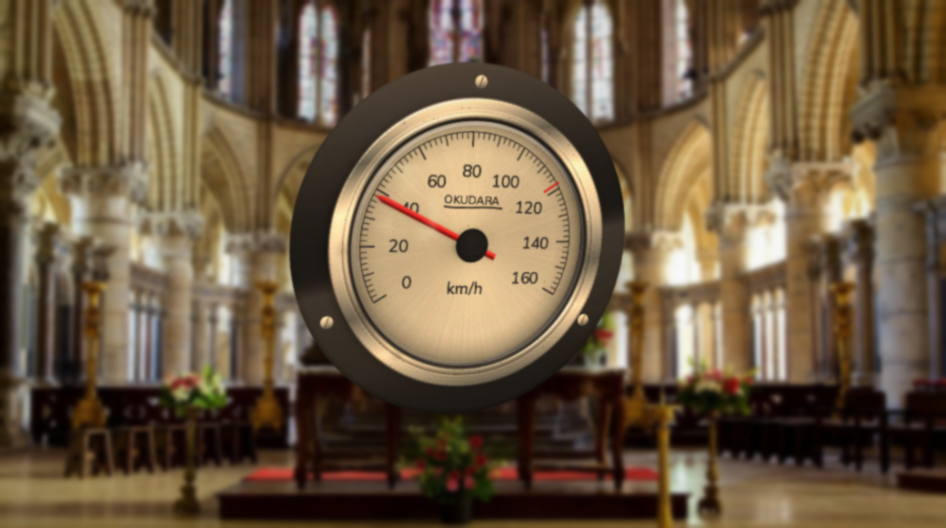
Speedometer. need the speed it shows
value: 38 km/h
